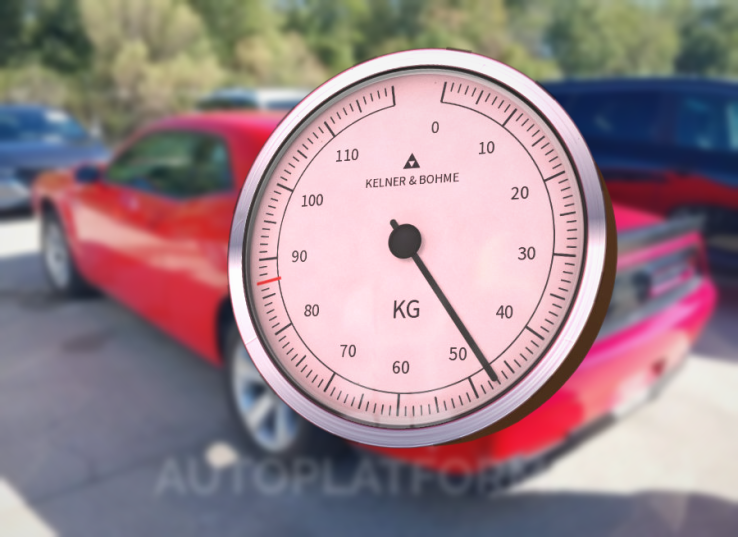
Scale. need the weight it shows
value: 47 kg
